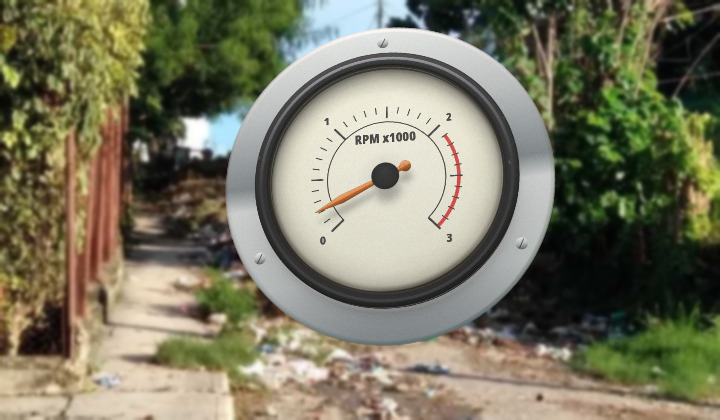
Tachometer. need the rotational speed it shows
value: 200 rpm
